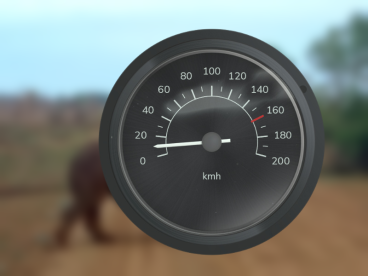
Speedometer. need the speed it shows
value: 10 km/h
